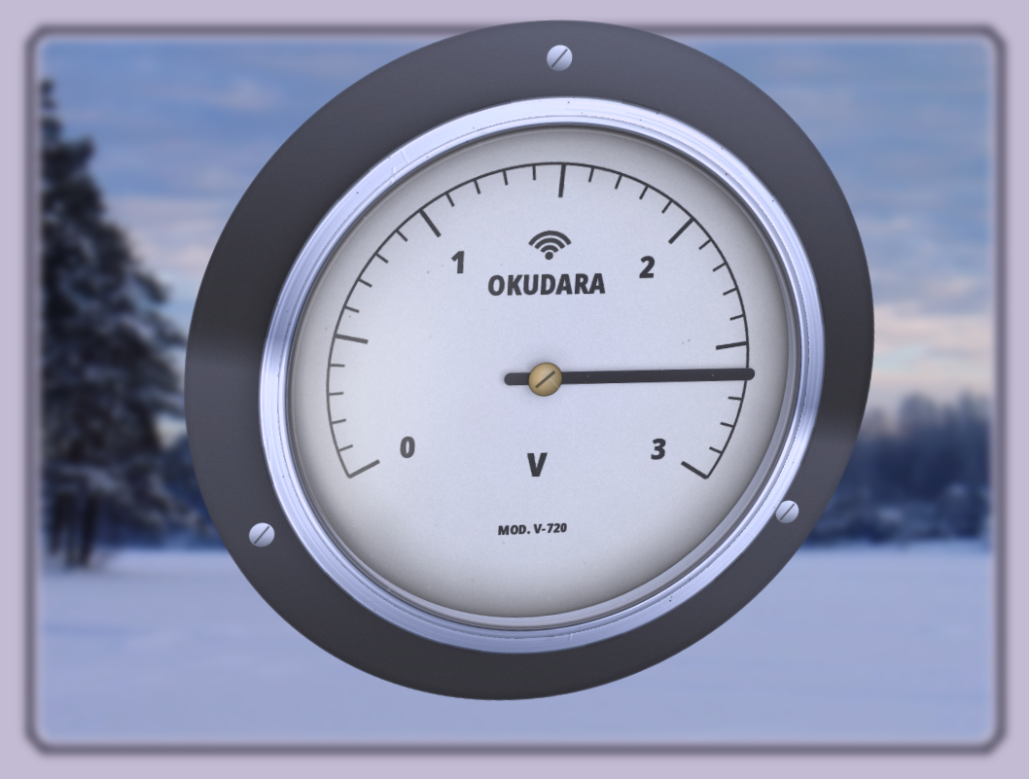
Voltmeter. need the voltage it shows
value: 2.6 V
